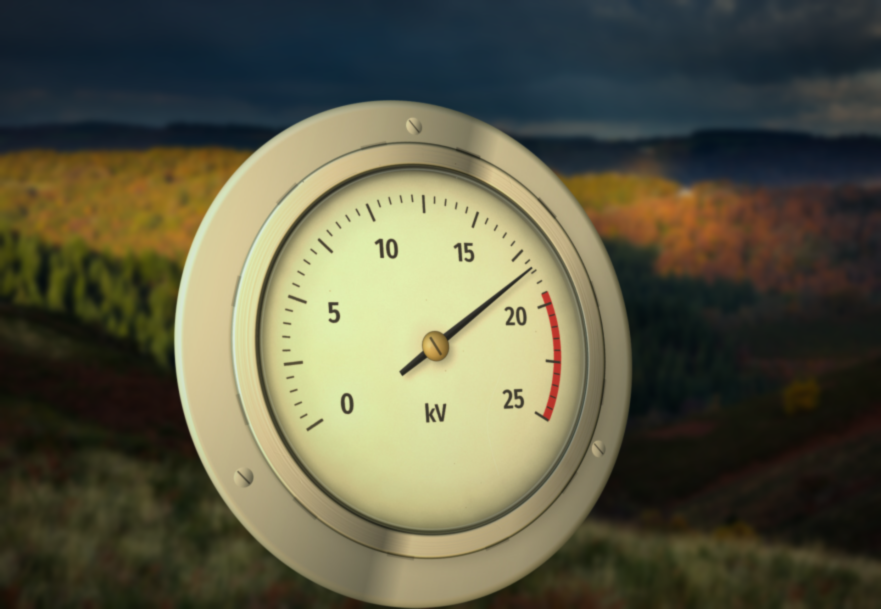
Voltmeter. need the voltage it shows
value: 18.25 kV
